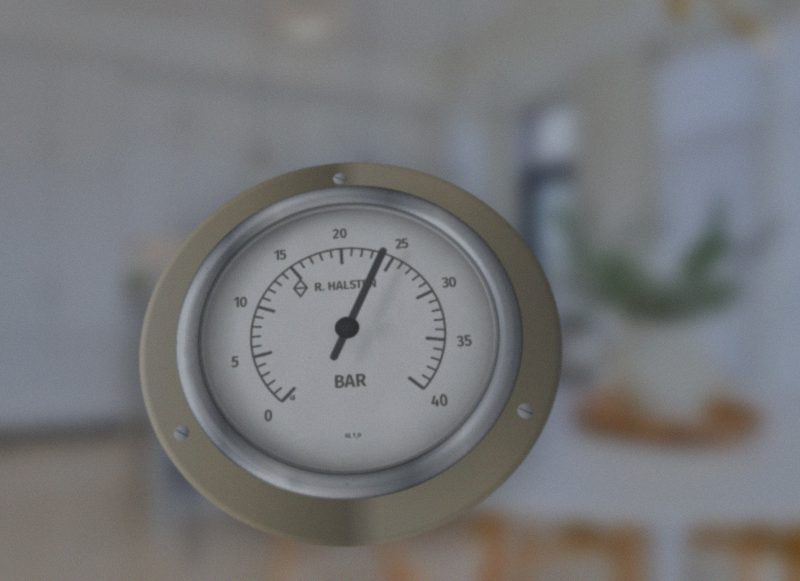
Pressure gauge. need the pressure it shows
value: 24 bar
